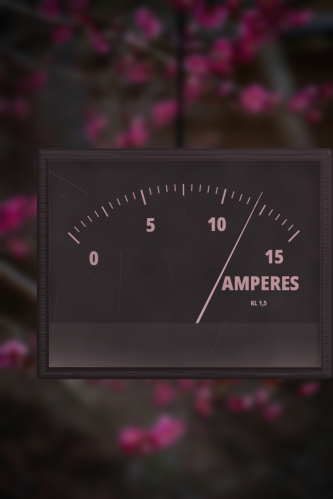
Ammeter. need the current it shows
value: 12 A
